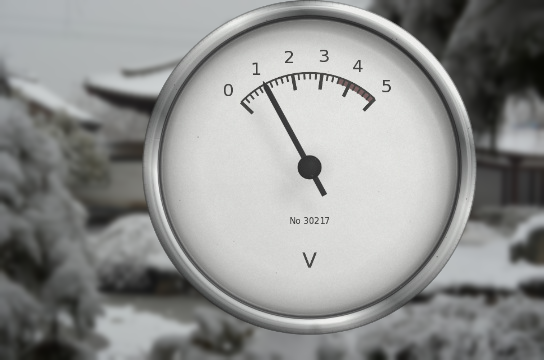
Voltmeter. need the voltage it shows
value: 1 V
